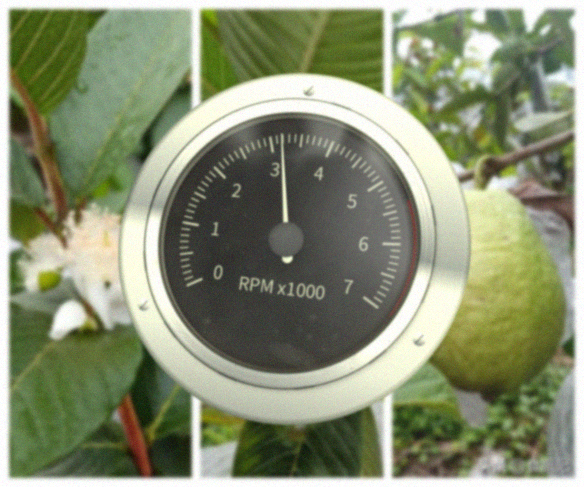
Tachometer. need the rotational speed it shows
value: 3200 rpm
